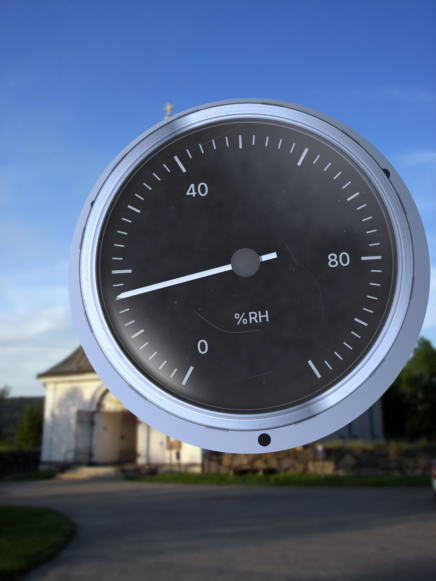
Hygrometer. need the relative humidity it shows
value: 16 %
